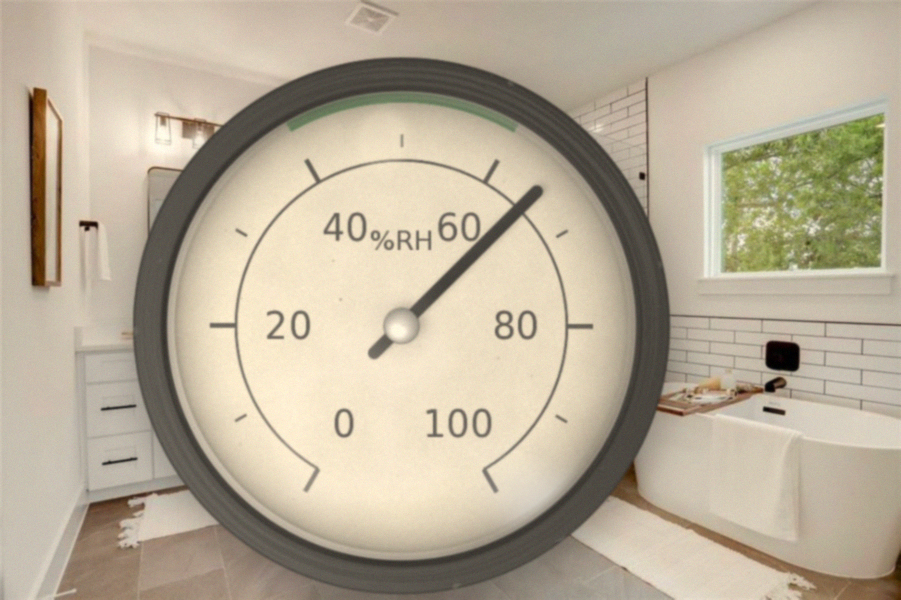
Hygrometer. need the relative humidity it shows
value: 65 %
